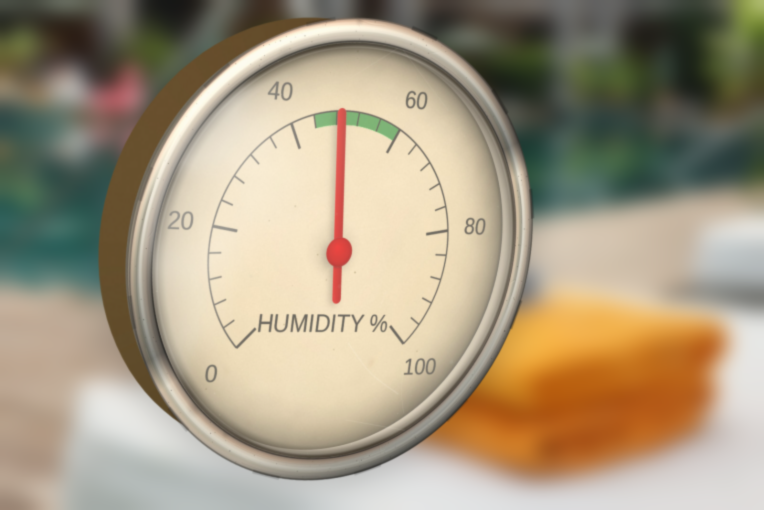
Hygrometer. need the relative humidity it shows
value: 48 %
